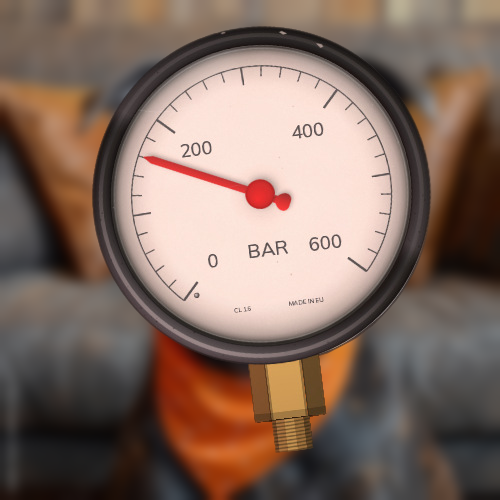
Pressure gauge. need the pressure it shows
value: 160 bar
